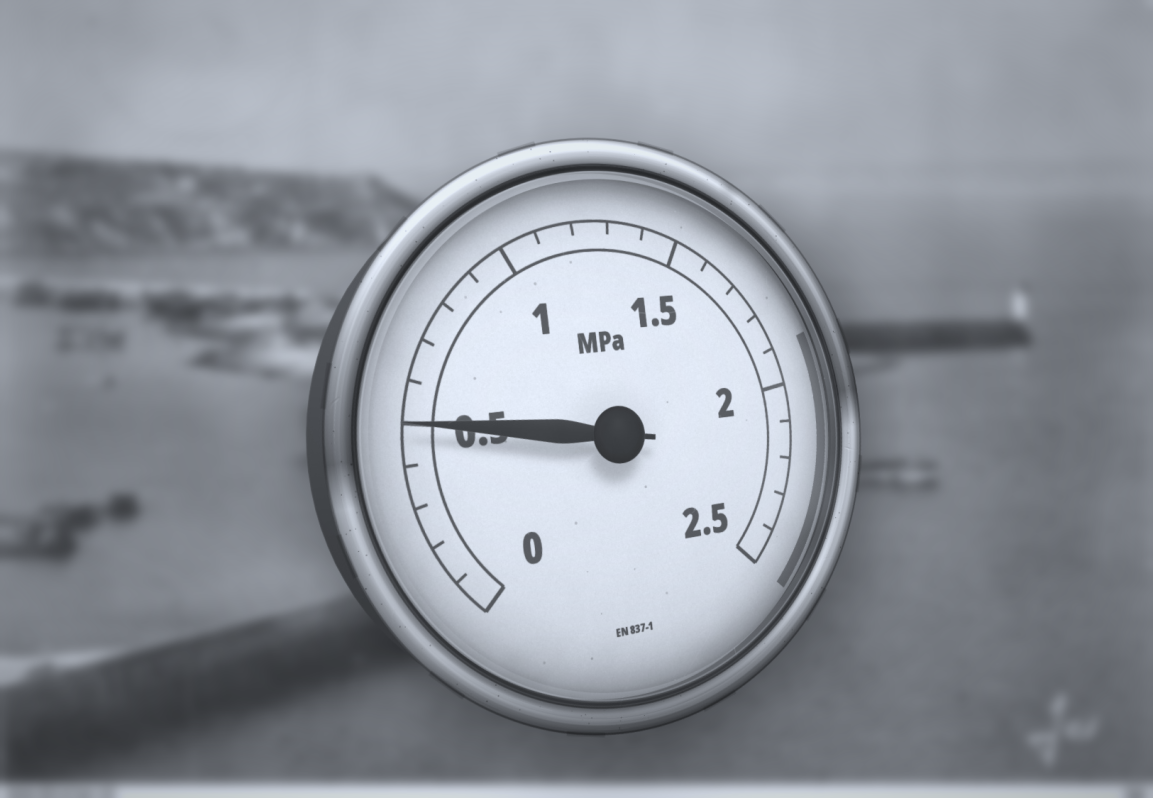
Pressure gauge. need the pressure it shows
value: 0.5 MPa
